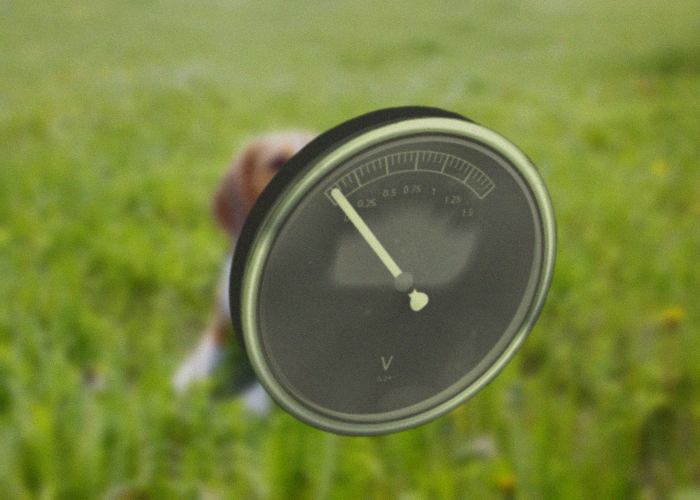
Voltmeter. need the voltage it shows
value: 0.05 V
